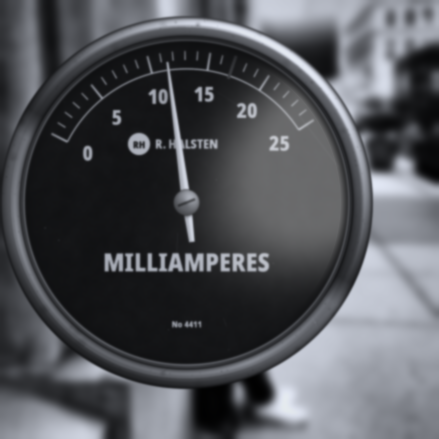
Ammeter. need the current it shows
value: 11.5 mA
